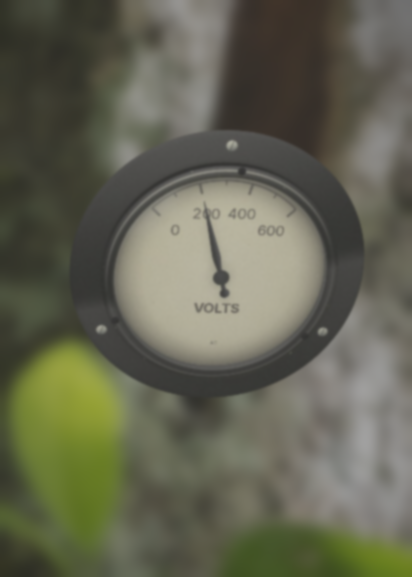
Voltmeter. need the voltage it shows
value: 200 V
